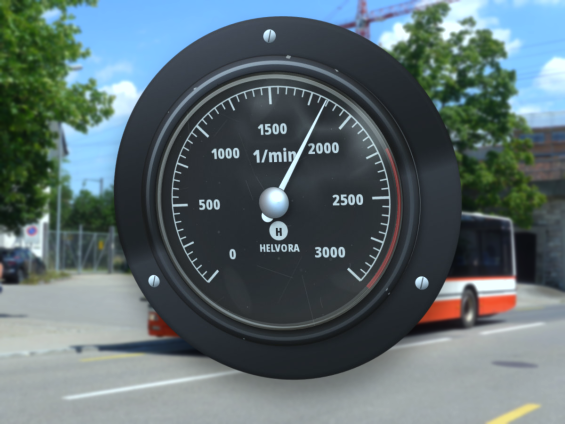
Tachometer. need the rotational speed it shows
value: 1850 rpm
